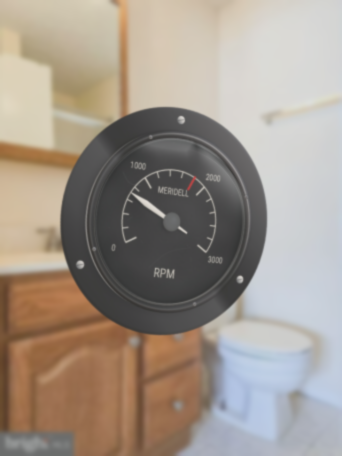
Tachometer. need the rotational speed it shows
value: 700 rpm
